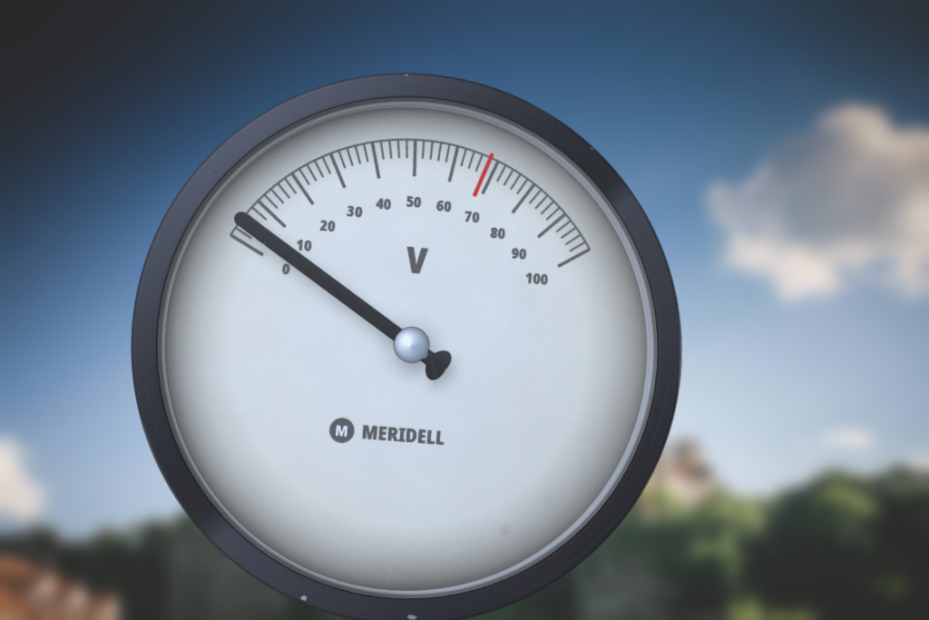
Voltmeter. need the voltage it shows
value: 4 V
